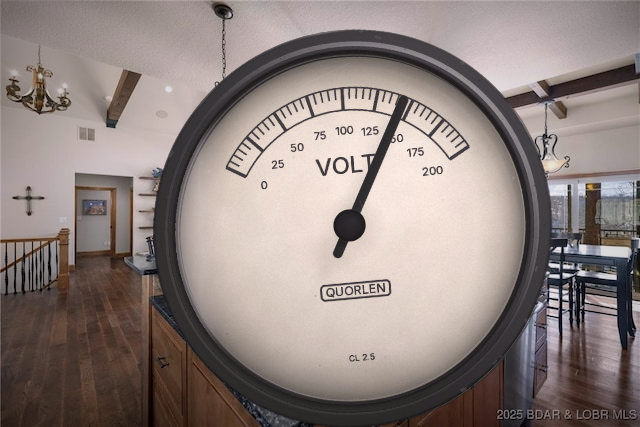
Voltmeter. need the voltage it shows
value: 145 V
